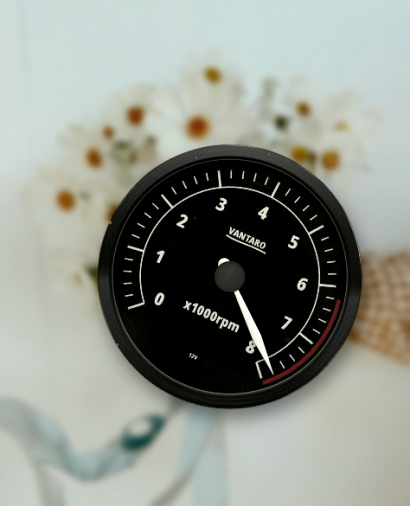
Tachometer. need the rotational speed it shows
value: 7800 rpm
